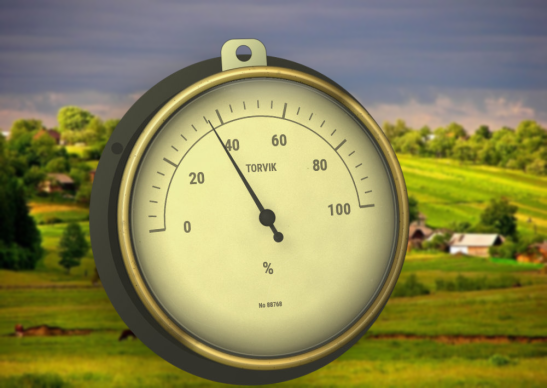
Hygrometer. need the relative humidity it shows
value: 36 %
